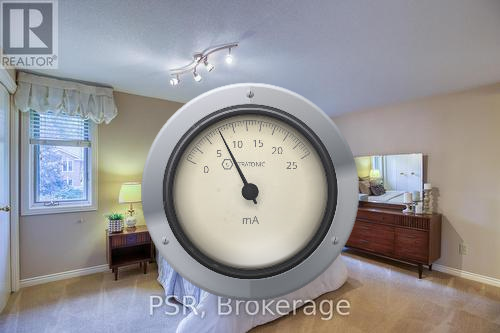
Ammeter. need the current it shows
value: 7.5 mA
